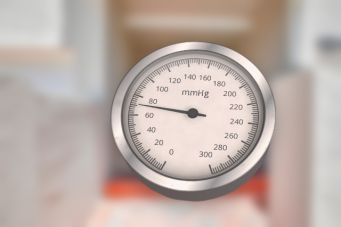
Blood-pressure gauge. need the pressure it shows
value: 70 mmHg
